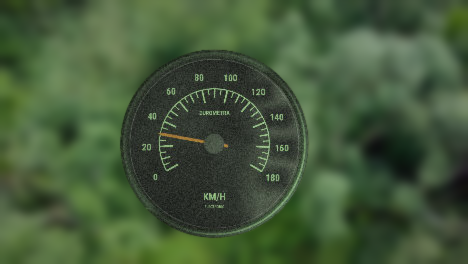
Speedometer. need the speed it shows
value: 30 km/h
